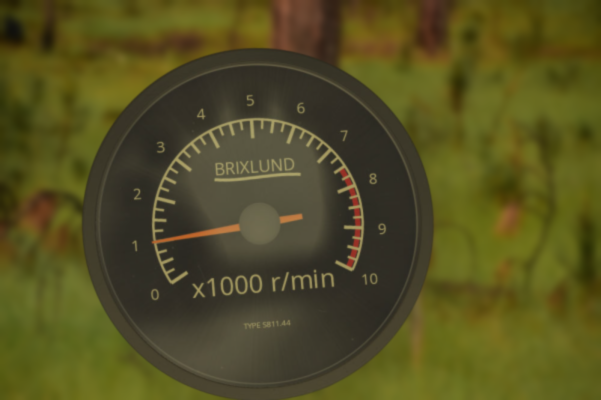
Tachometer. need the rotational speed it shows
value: 1000 rpm
